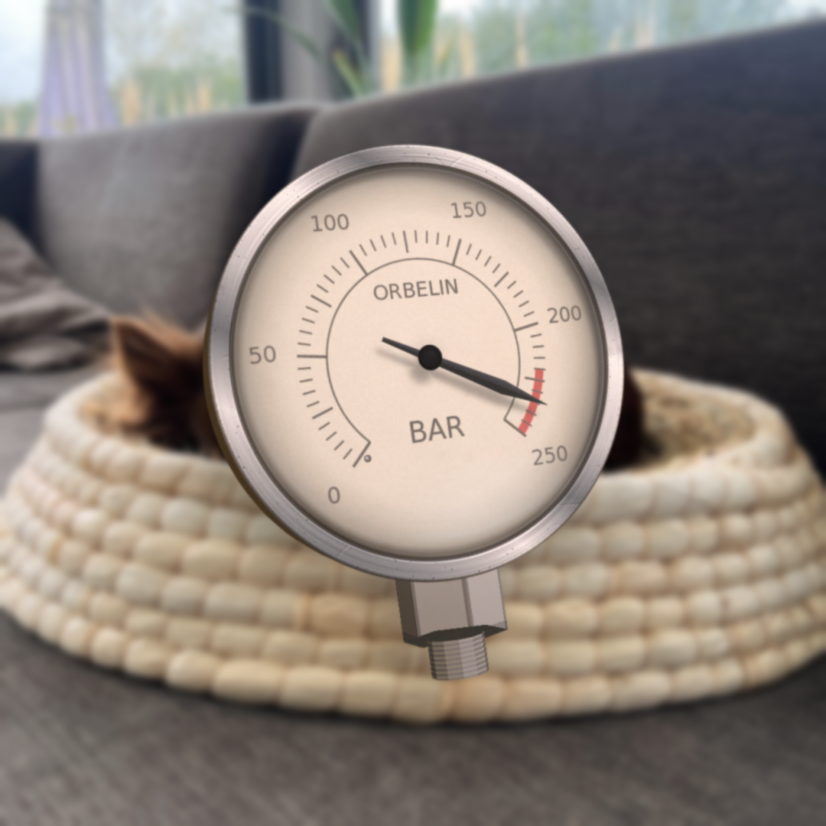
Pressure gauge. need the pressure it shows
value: 235 bar
